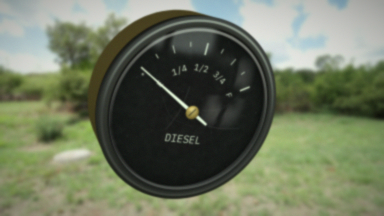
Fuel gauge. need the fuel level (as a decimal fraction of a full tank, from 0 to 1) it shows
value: 0
